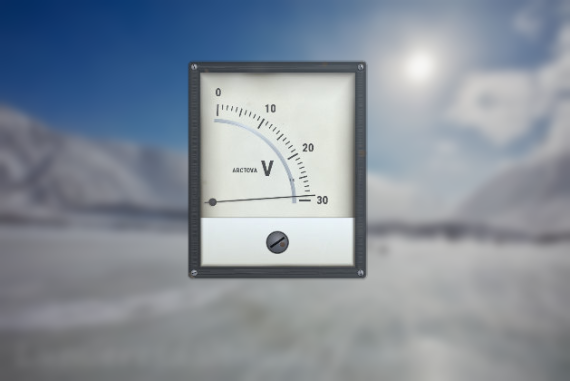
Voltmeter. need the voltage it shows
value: 29 V
